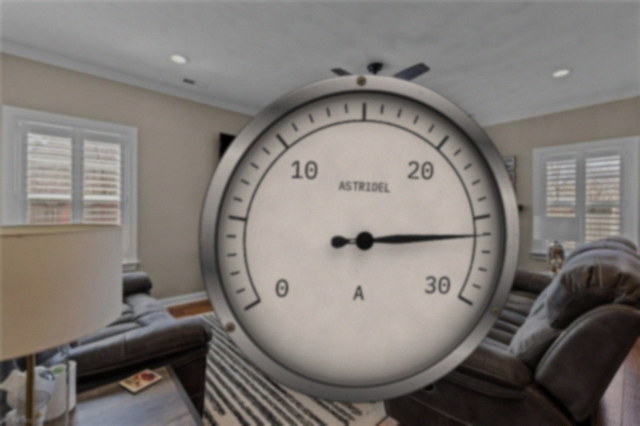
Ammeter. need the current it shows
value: 26 A
